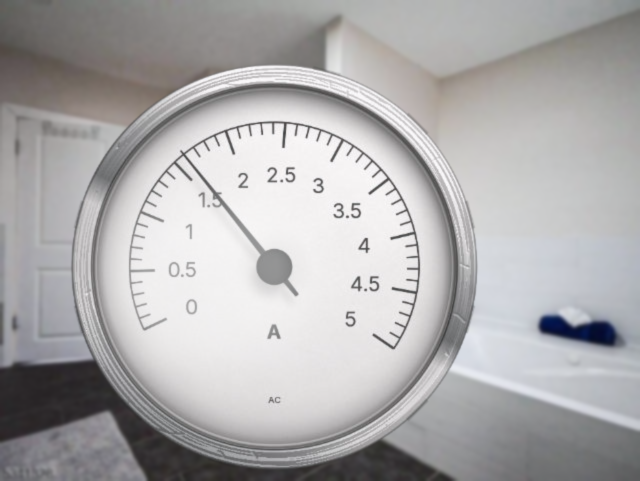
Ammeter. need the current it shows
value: 1.6 A
